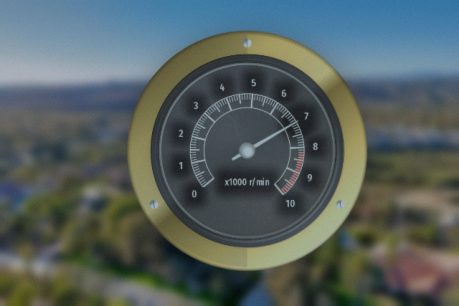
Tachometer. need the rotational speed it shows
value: 7000 rpm
